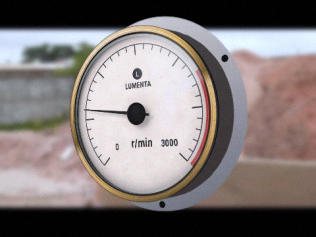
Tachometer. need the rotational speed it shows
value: 600 rpm
